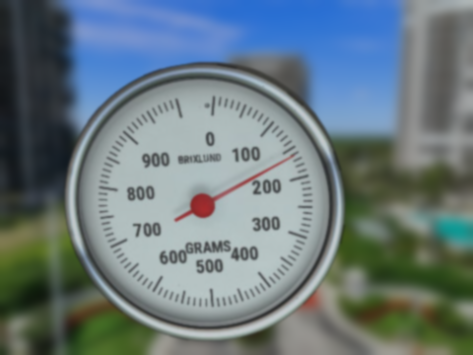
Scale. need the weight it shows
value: 160 g
